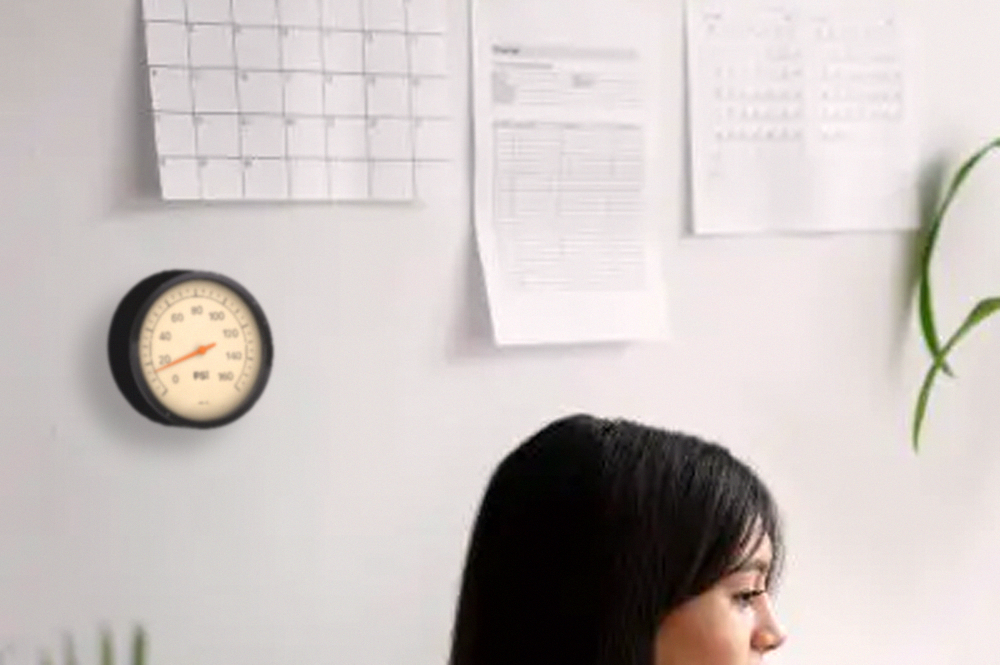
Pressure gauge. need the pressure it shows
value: 15 psi
